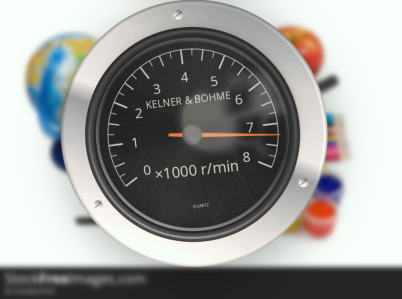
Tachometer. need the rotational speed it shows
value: 7250 rpm
